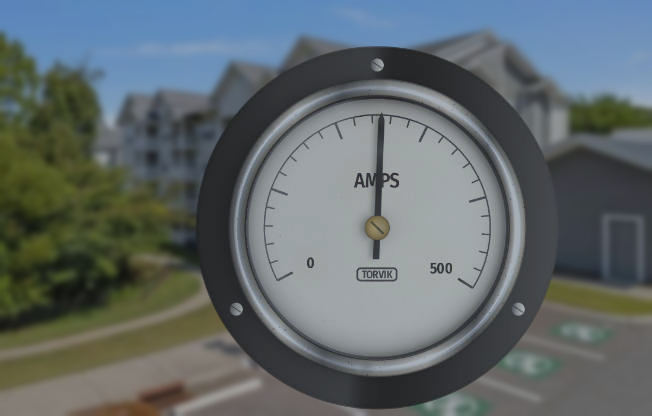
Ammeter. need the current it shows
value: 250 A
